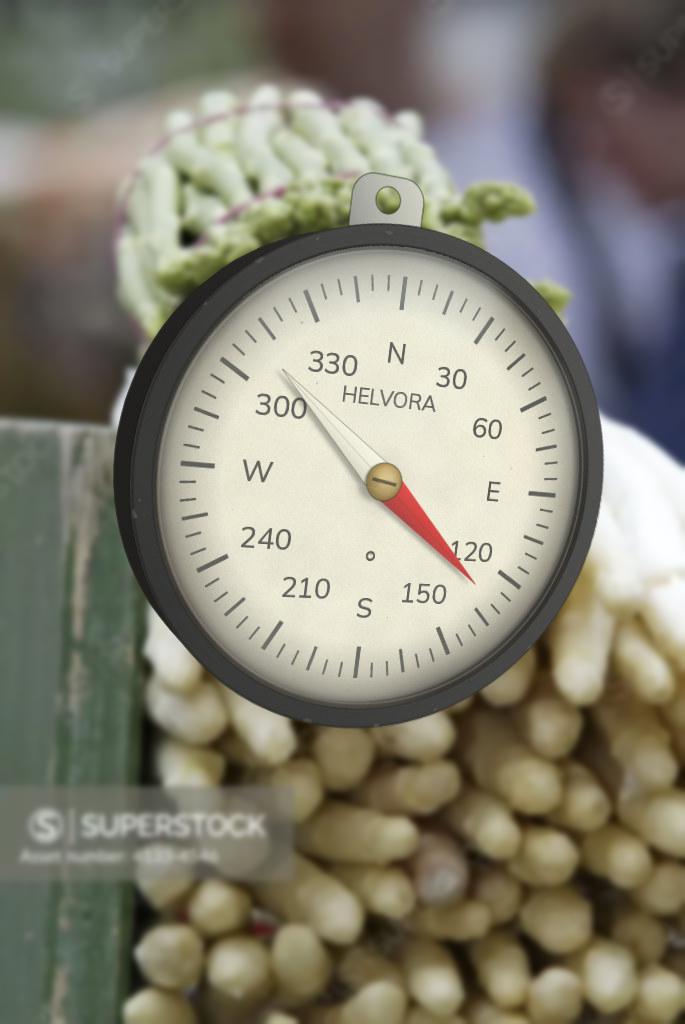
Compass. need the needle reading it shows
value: 130 °
